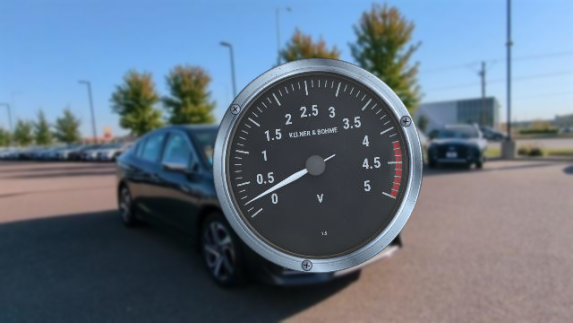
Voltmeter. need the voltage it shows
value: 0.2 V
